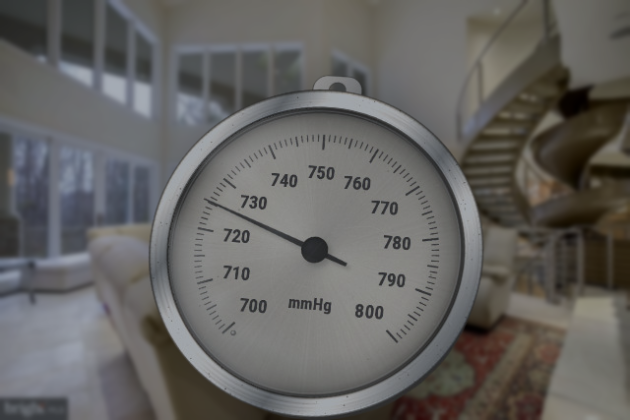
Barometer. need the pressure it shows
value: 725 mmHg
